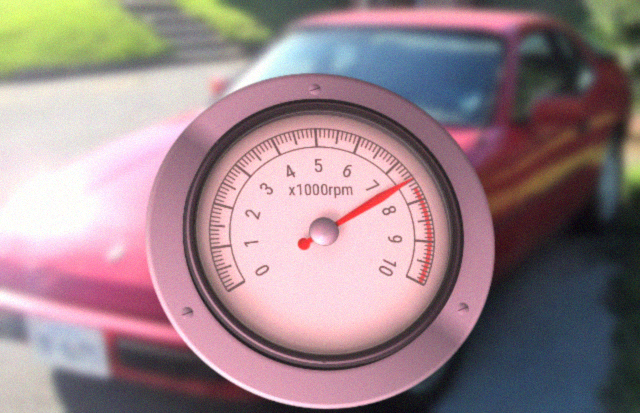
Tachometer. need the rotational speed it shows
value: 7500 rpm
